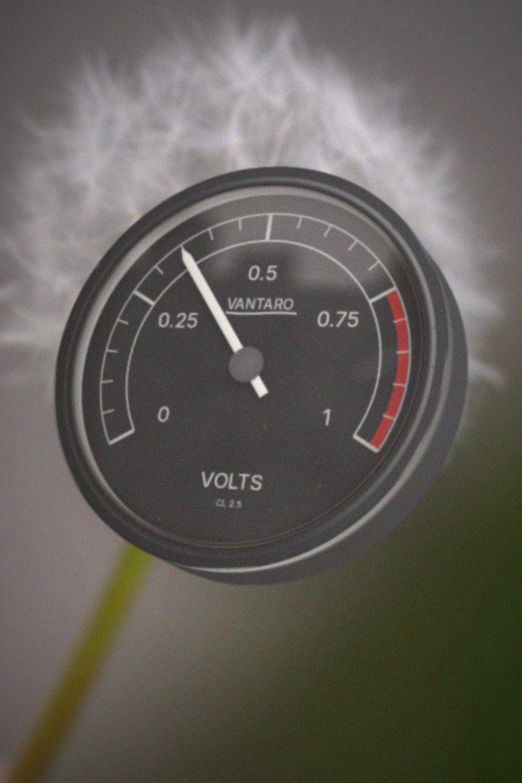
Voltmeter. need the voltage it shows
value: 0.35 V
